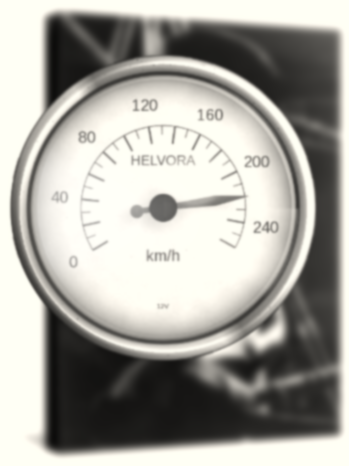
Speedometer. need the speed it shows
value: 220 km/h
